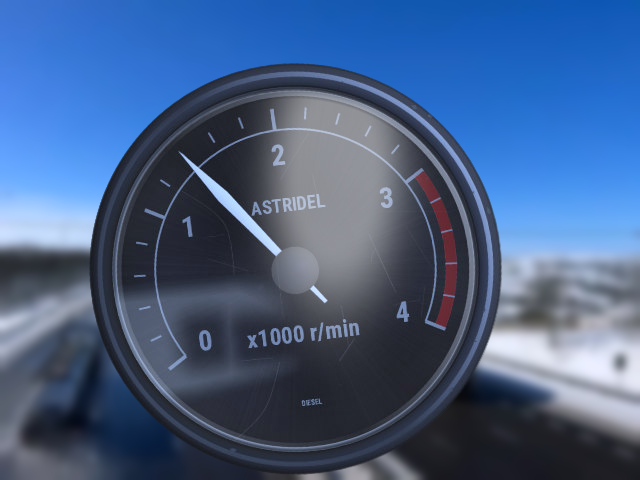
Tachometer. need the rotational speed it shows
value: 1400 rpm
